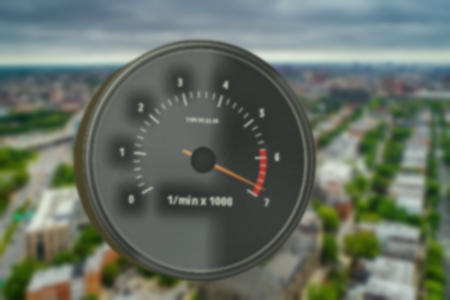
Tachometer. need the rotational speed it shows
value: 6800 rpm
